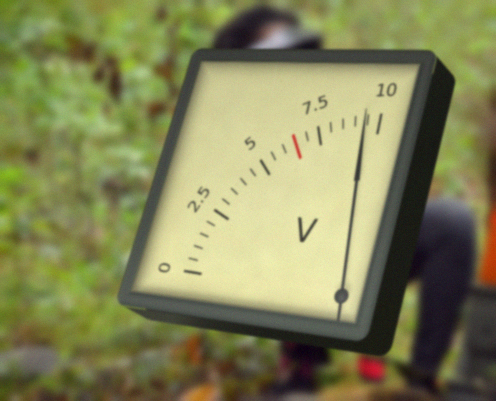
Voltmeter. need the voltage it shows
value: 9.5 V
